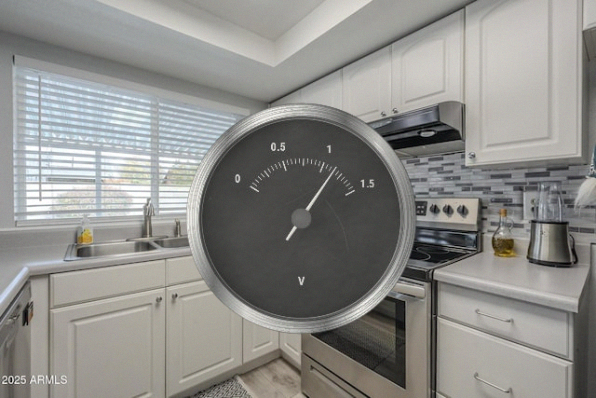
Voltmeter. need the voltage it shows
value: 1.15 V
